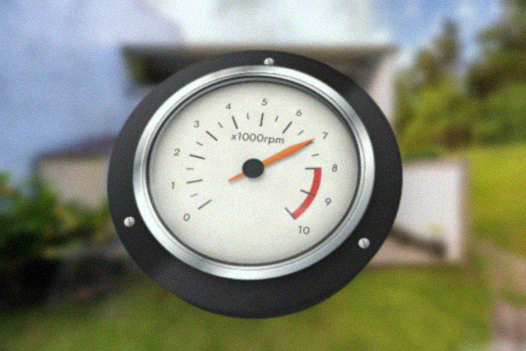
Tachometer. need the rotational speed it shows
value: 7000 rpm
